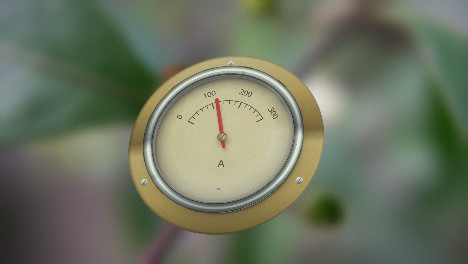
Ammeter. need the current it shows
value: 120 A
